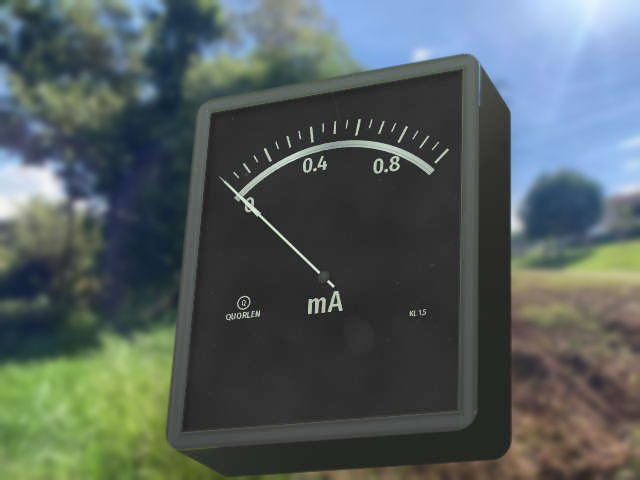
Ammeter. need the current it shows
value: 0 mA
